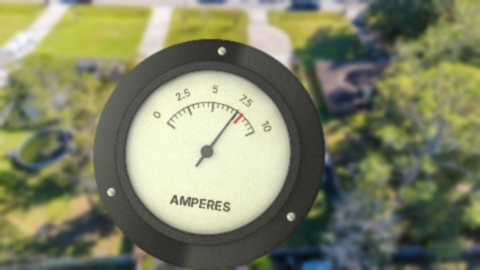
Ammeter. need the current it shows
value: 7.5 A
